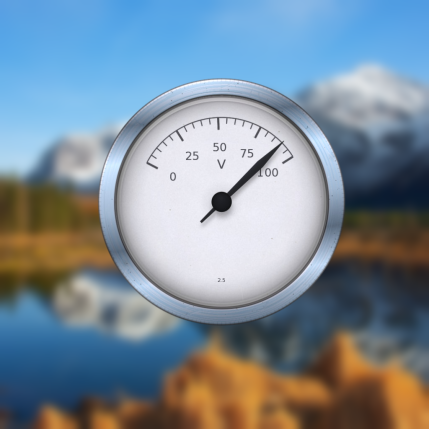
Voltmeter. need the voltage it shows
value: 90 V
